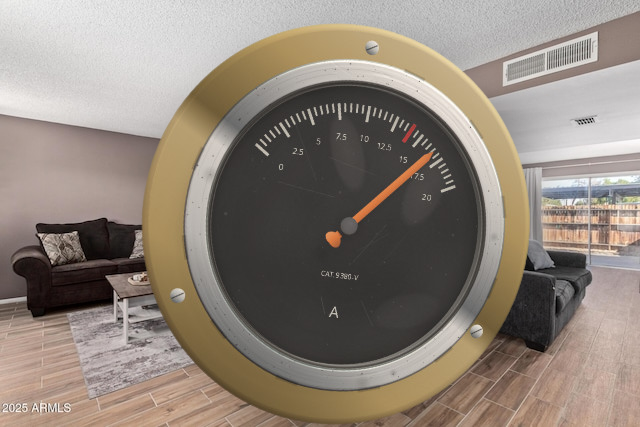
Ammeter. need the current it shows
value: 16.5 A
